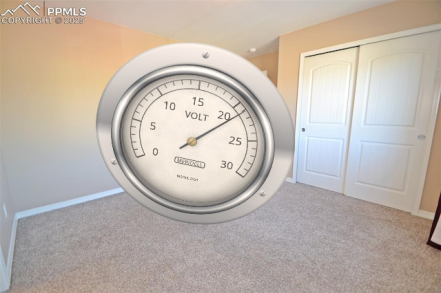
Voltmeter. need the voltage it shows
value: 21 V
